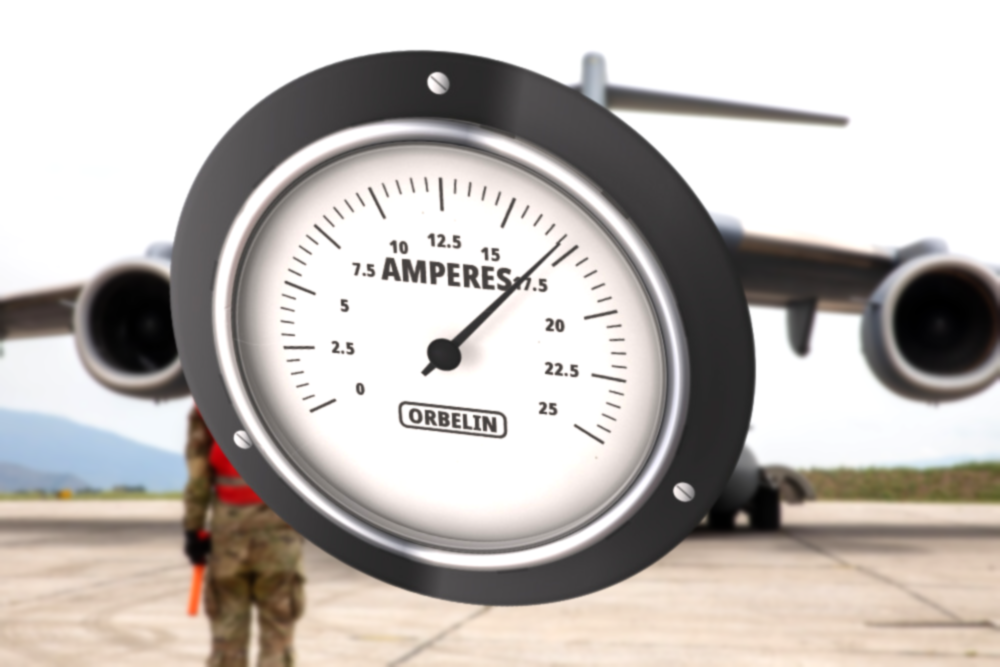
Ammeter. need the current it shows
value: 17 A
